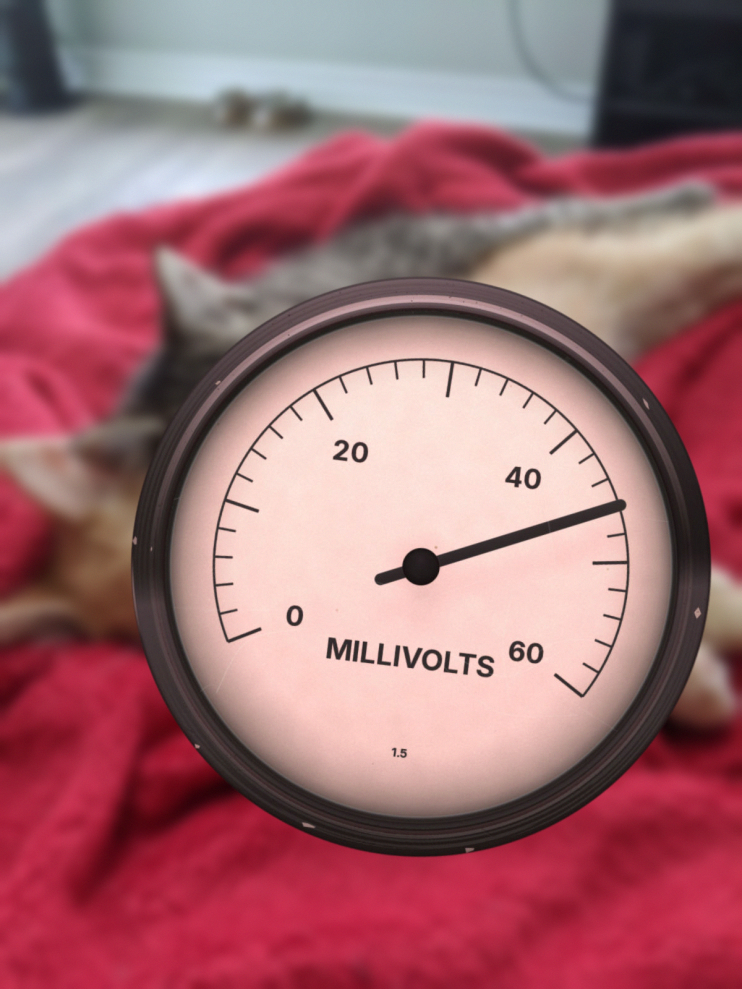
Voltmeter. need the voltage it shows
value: 46 mV
